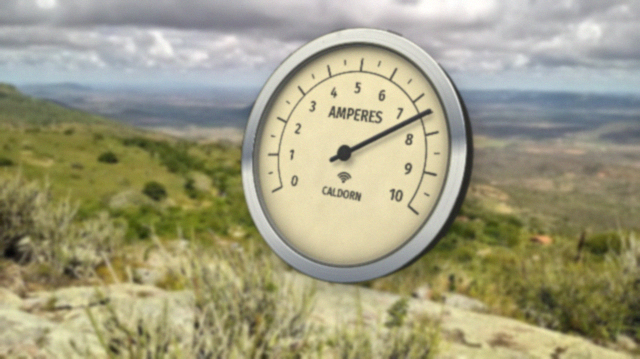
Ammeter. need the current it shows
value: 7.5 A
